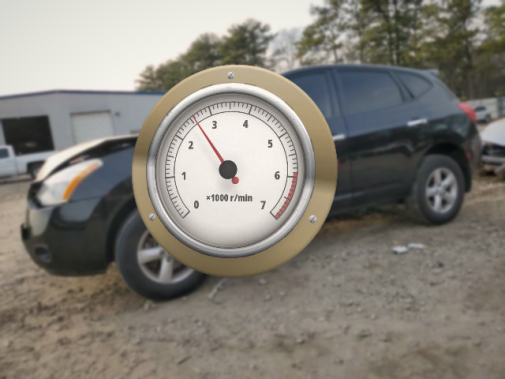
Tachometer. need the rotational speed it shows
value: 2600 rpm
